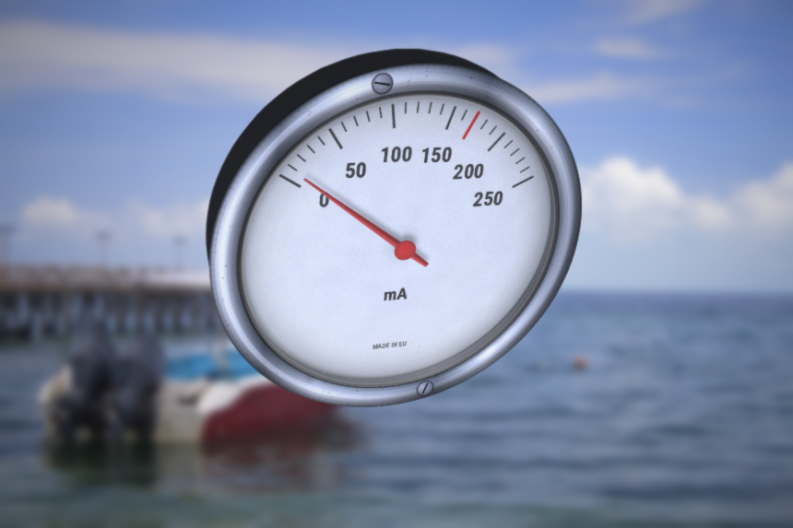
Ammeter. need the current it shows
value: 10 mA
